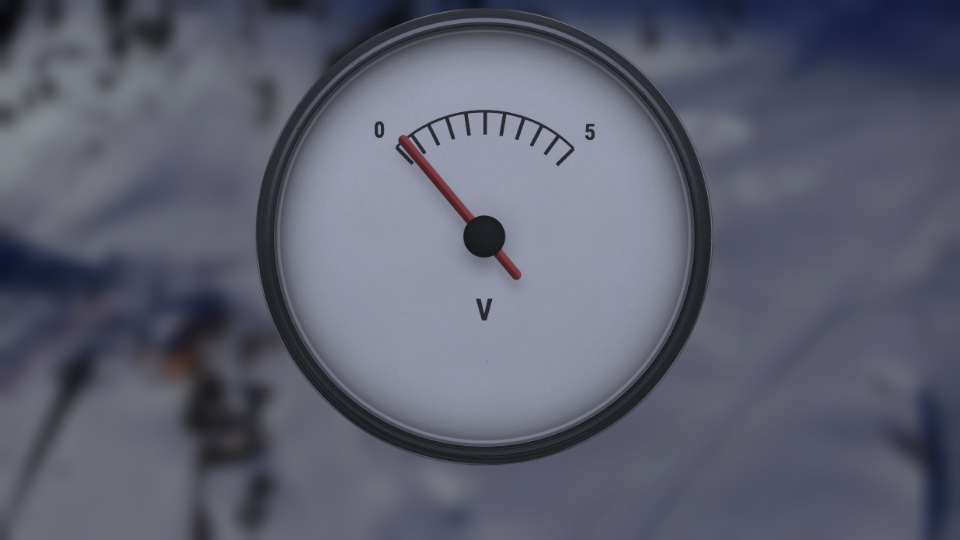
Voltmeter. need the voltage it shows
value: 0.25 V
